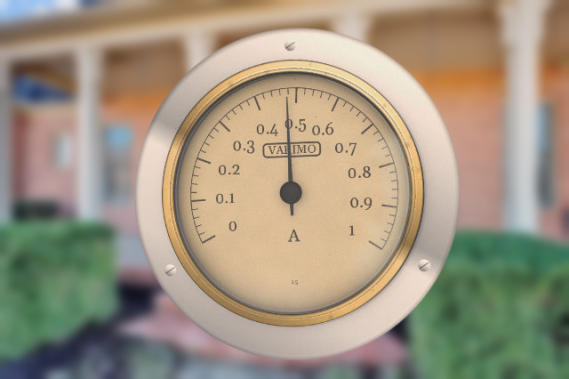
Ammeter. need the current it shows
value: 0.48 A
